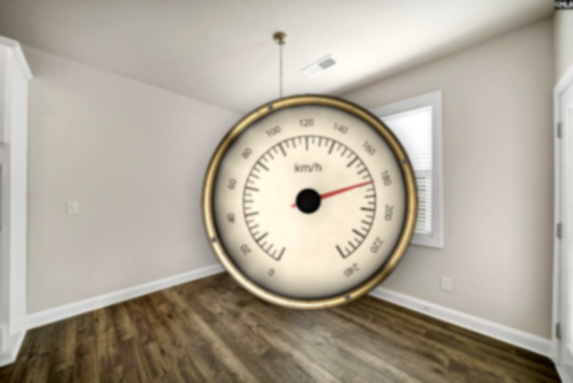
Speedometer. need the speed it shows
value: 180 km/h
